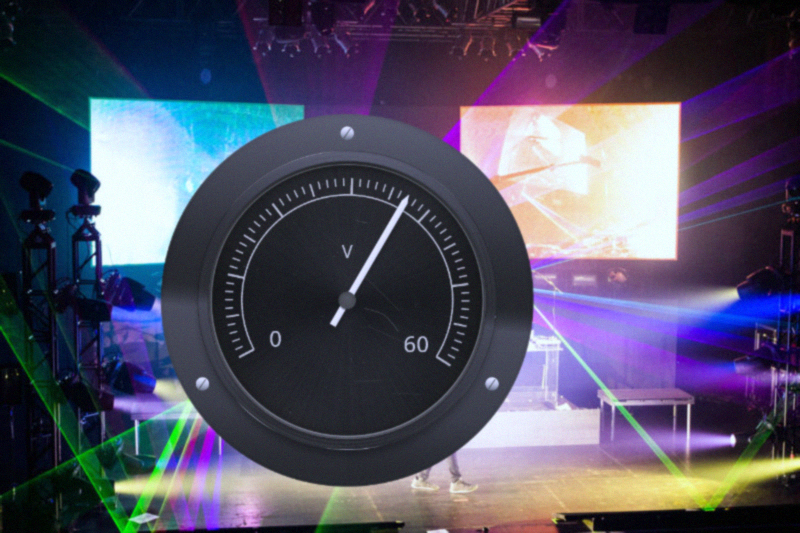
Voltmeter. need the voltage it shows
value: 37 V
